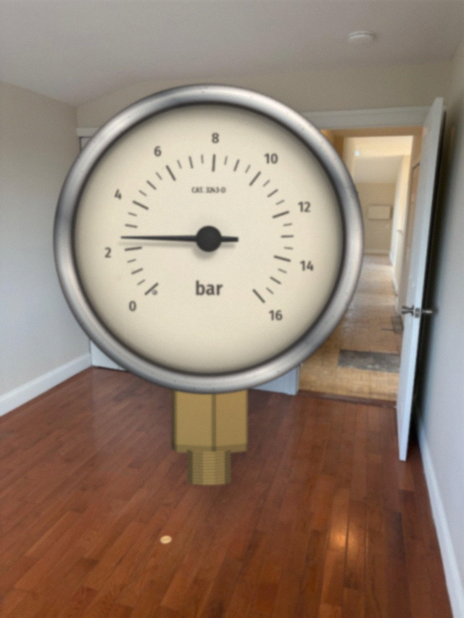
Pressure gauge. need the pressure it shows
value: 2.5 bar
